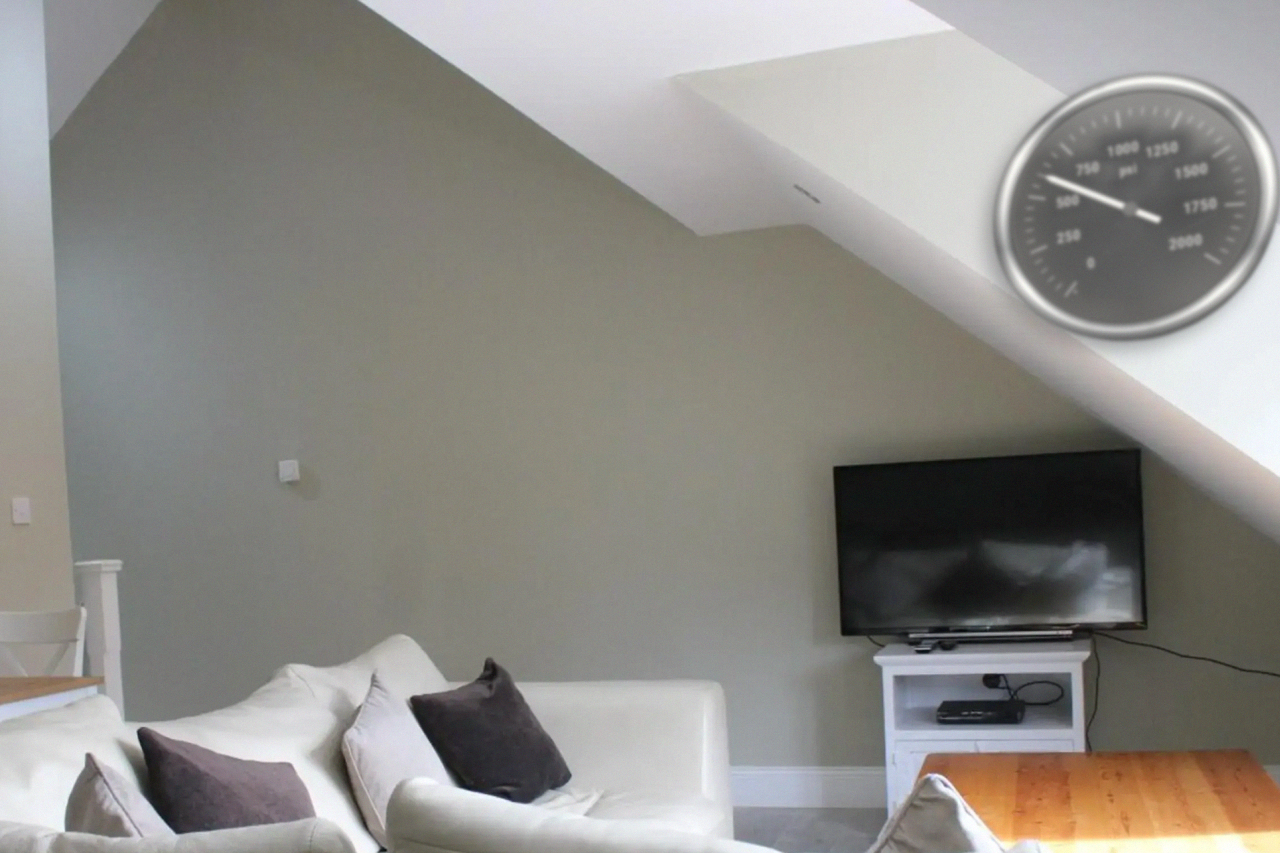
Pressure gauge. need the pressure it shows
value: 600 psi
